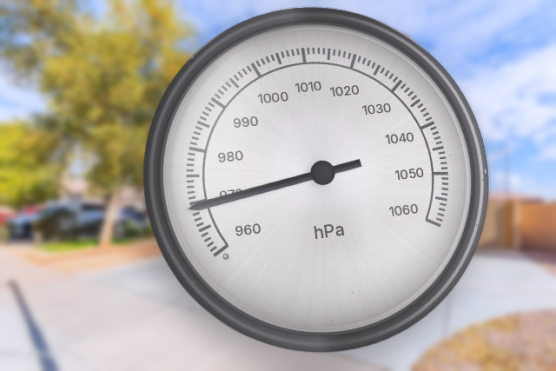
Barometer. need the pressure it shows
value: 969 hPa
